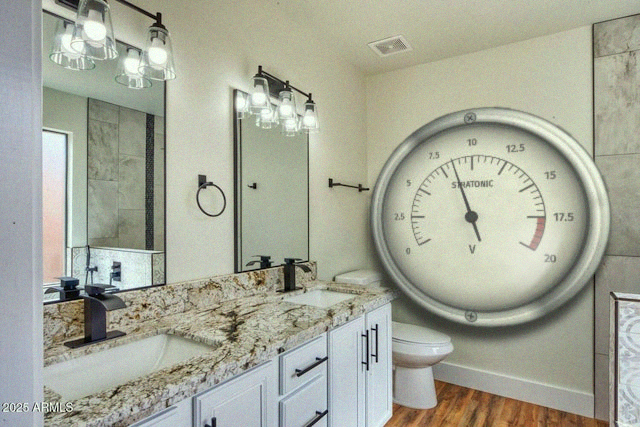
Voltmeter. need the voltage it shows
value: 8.5 V
